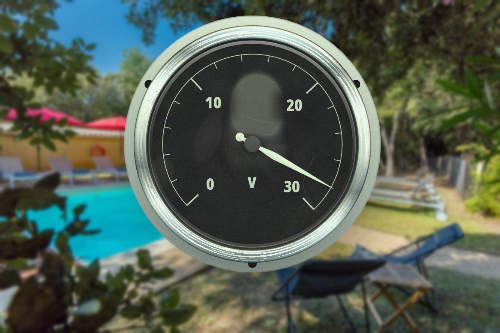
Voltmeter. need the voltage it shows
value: 28 V
